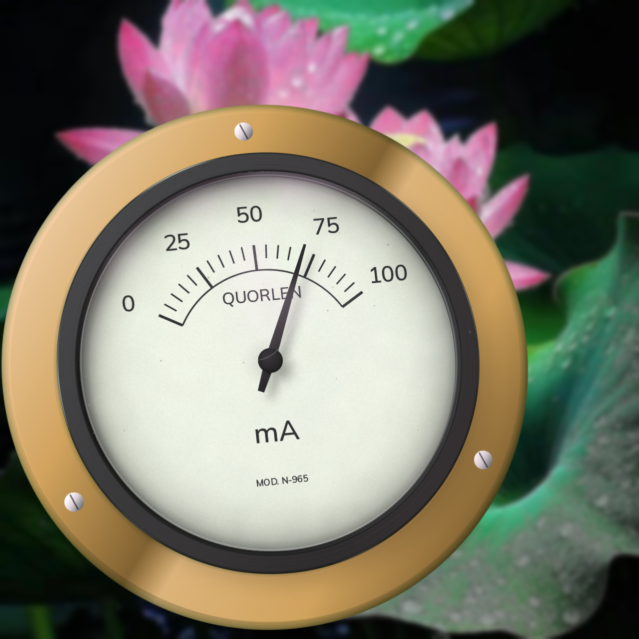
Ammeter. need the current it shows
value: 70 mA
